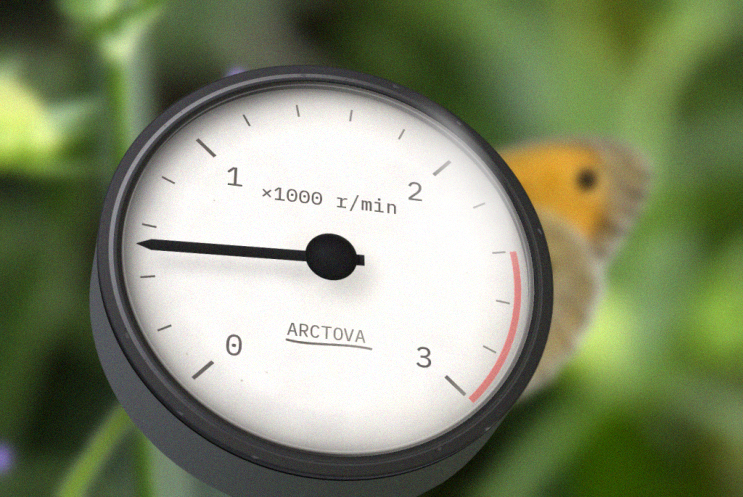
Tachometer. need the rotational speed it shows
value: 500 rpm
